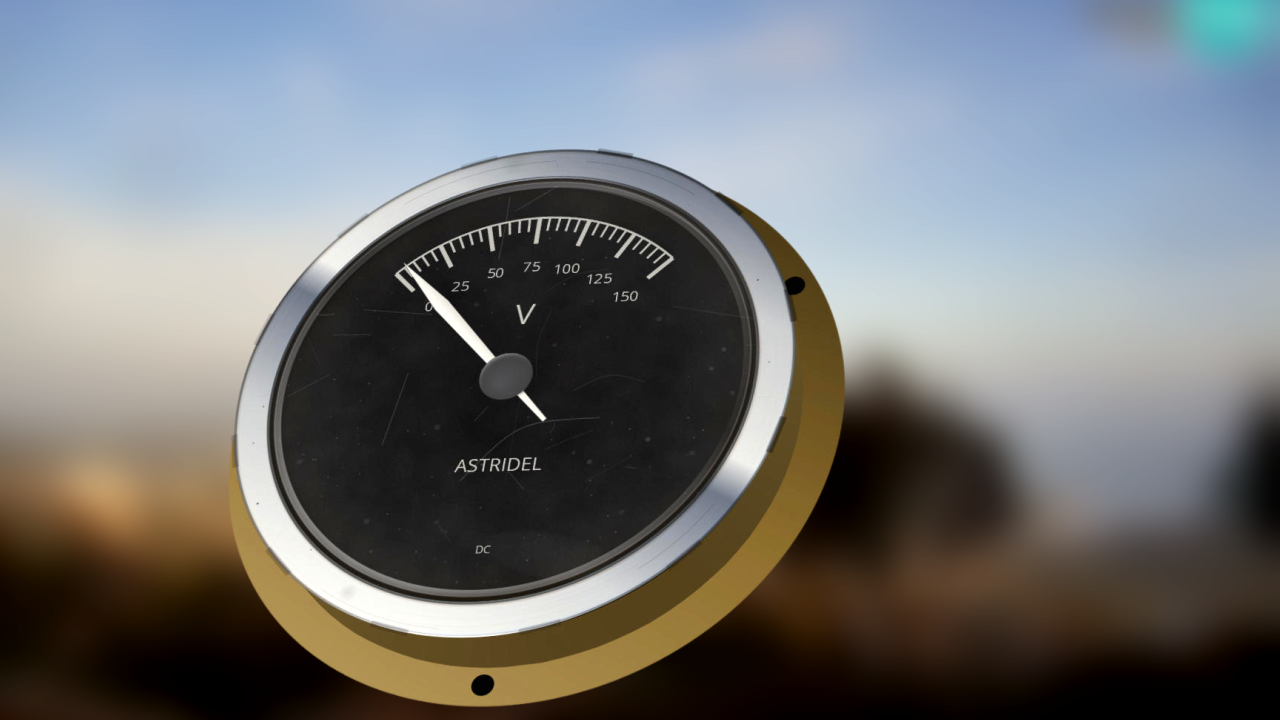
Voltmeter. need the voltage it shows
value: 5 V
